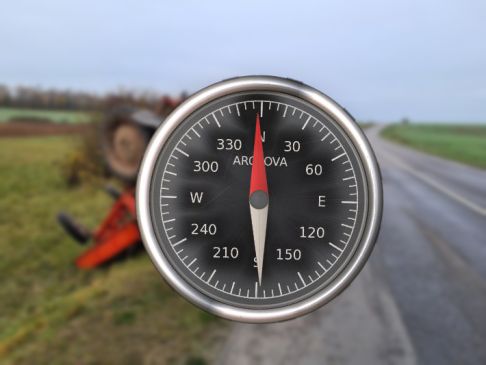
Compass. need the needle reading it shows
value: 357.5 °
